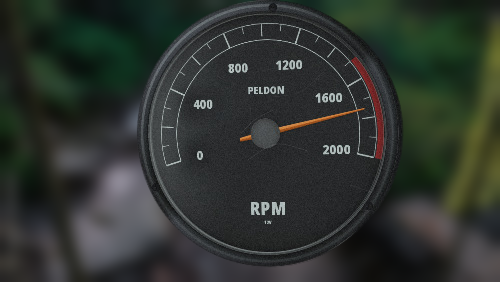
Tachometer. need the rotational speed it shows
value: 1750 rpm
